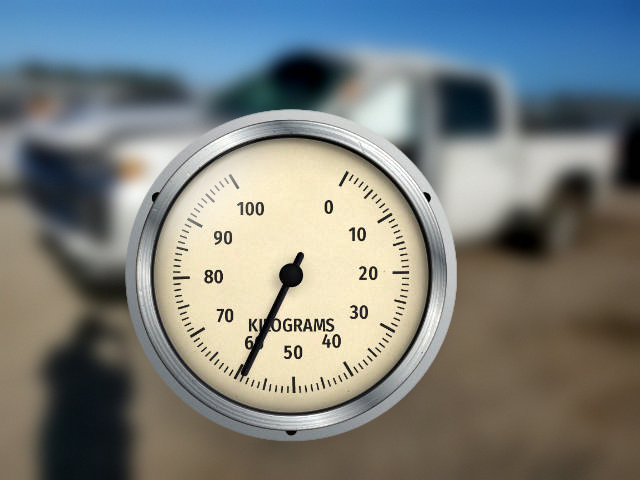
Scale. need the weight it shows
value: 59 kg
